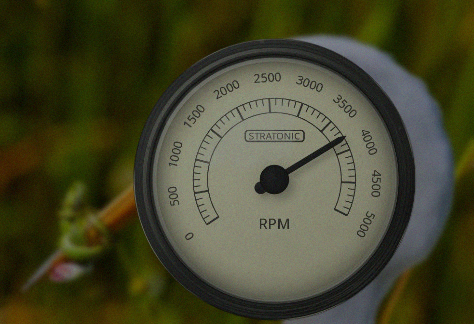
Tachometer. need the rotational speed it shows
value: 3800 rpm
